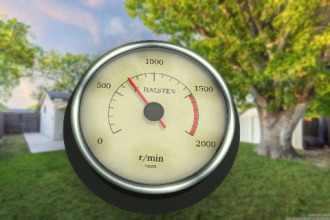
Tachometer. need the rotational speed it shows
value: 700 rpm
